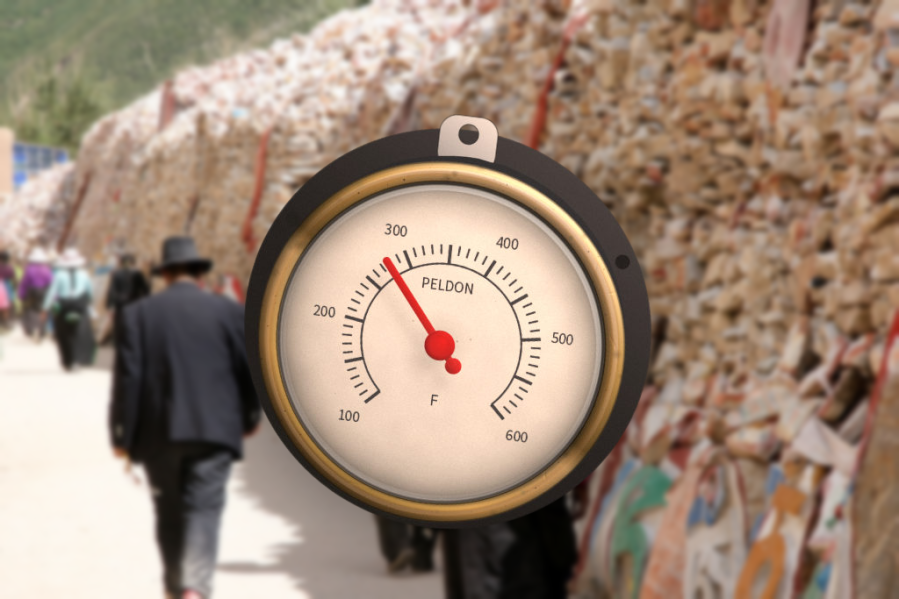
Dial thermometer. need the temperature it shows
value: 280 °F
